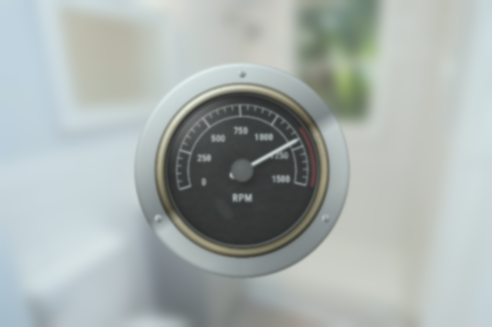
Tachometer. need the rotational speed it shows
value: 1200 rpm
